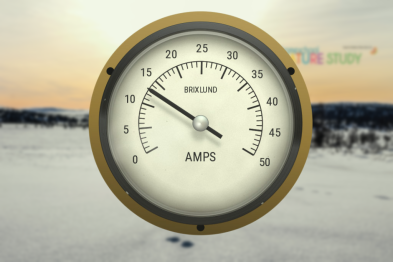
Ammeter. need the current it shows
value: 13 A
